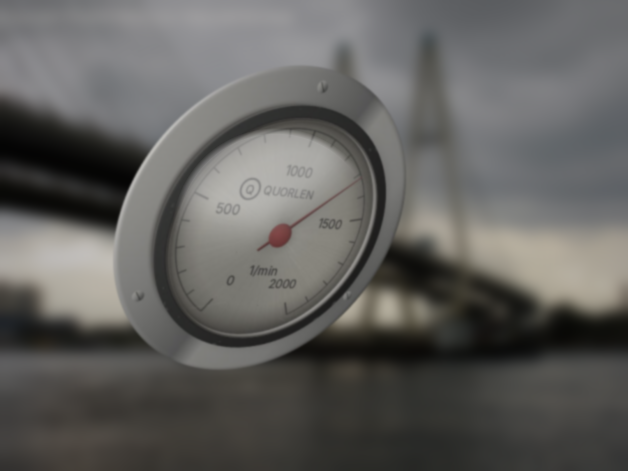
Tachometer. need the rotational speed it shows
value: 1300 rpm
